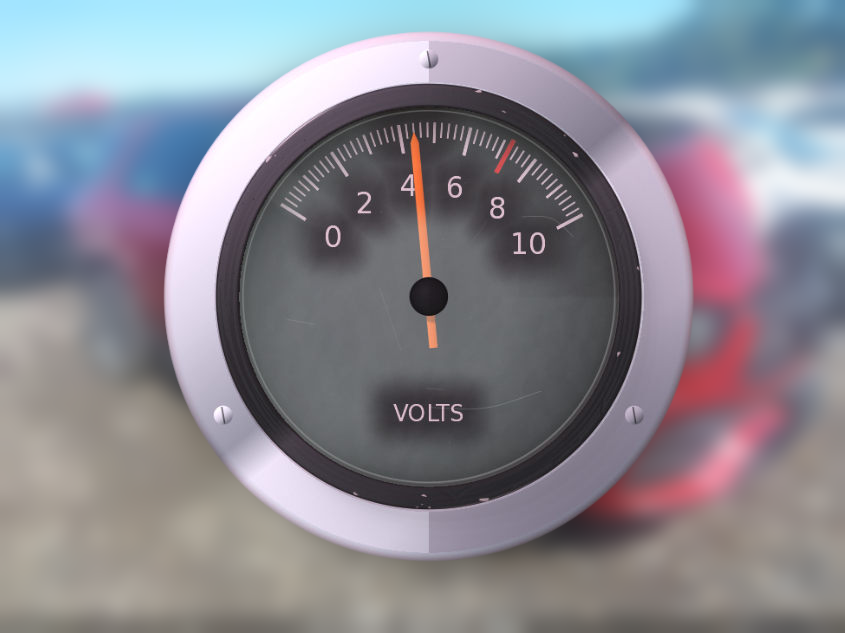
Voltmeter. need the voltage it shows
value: 4.4 V
